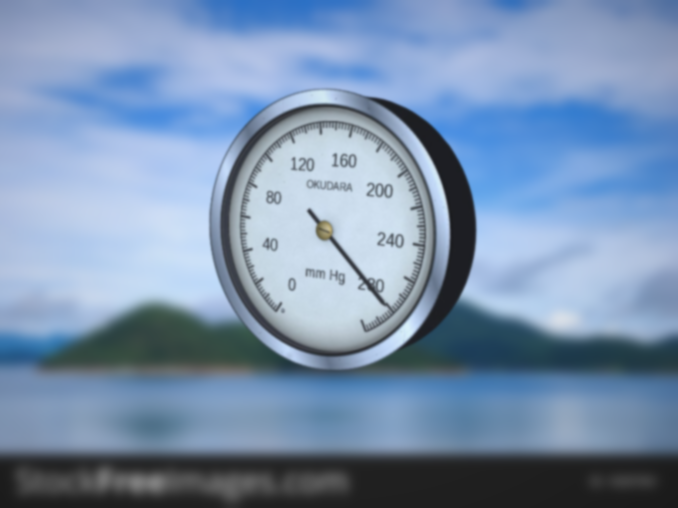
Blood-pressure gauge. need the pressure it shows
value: 280 mmHg
